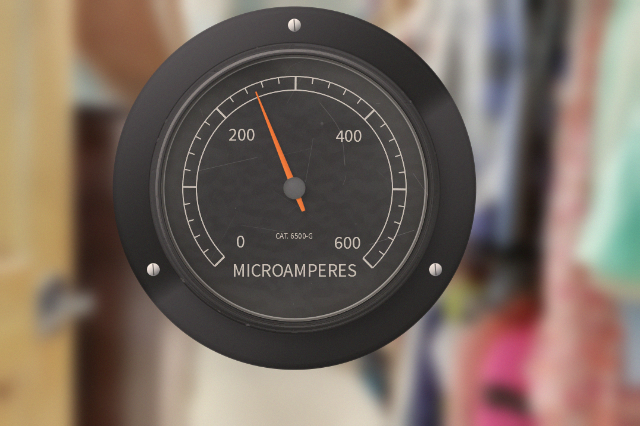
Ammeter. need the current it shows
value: 250 µA
